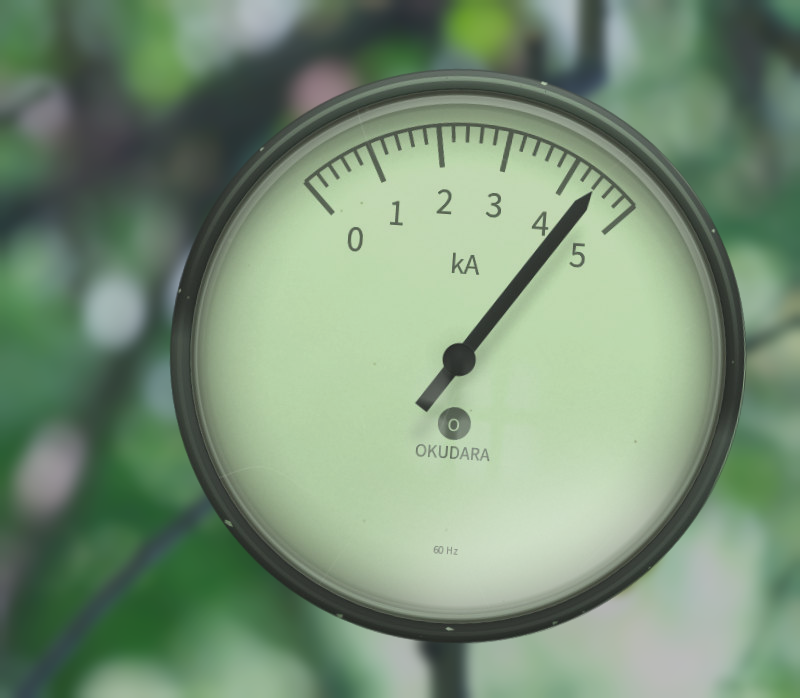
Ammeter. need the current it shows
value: 4.4 kA
